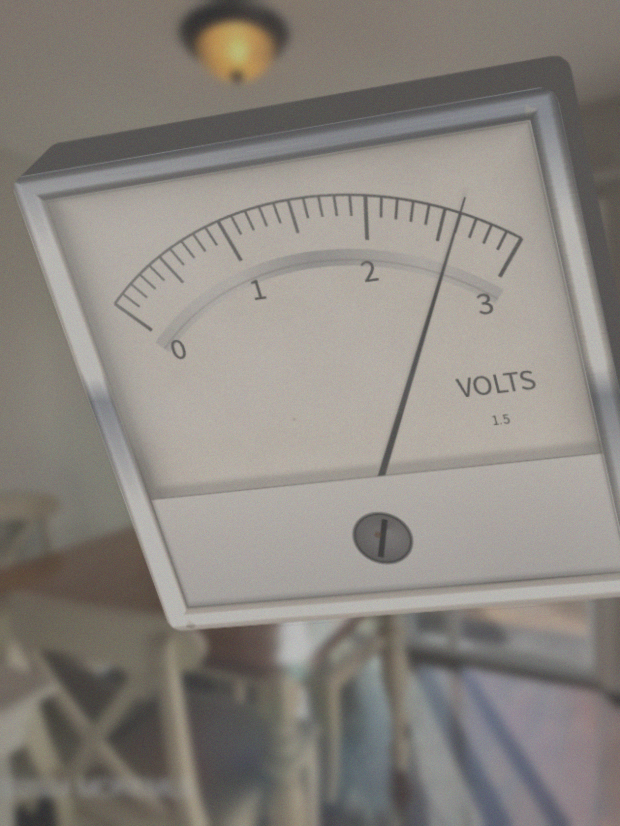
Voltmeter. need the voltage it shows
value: 2.6 V
